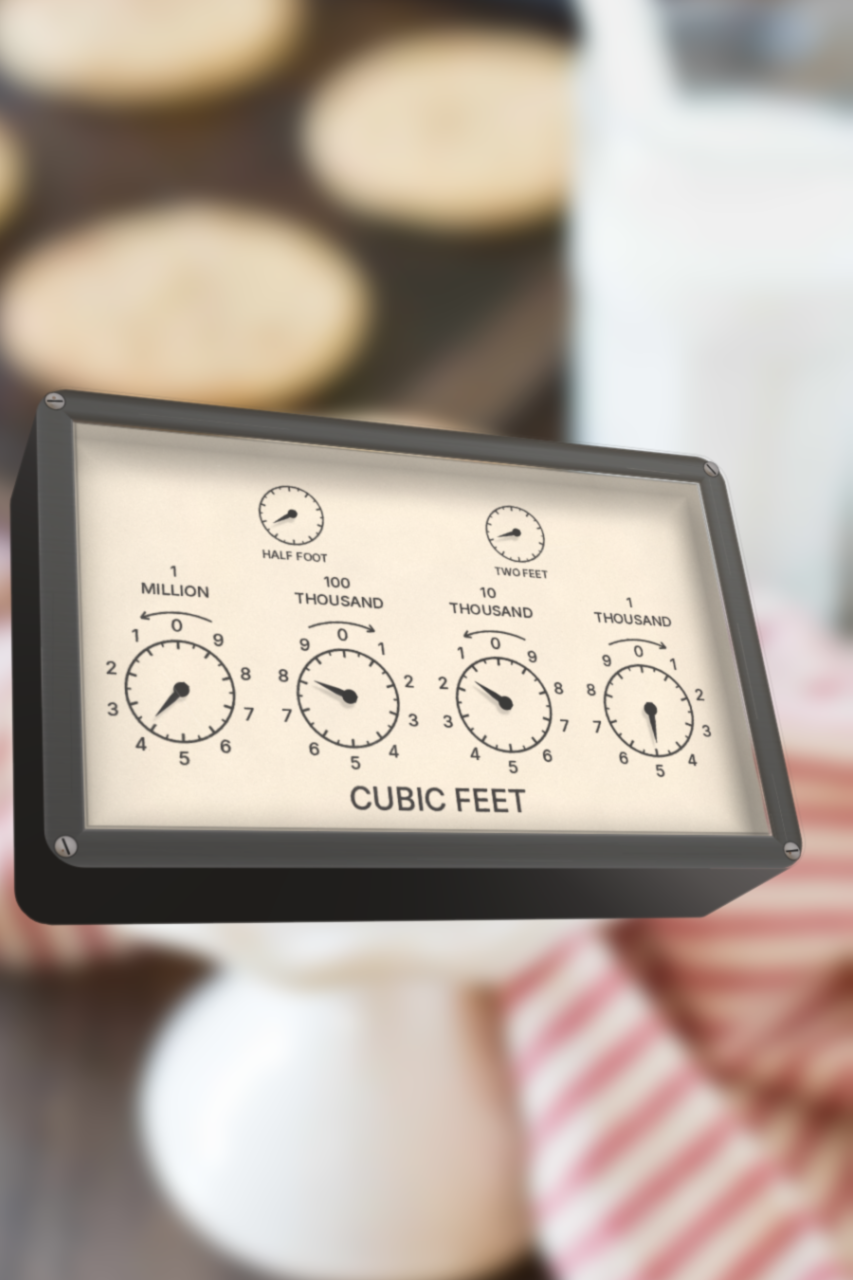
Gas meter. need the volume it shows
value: 381500 ft³
